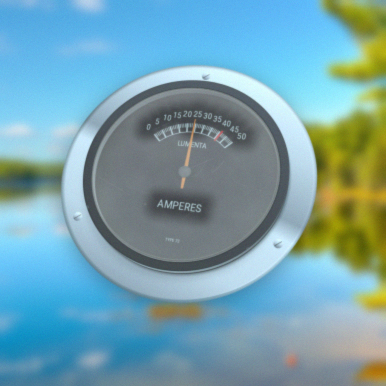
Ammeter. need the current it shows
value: 25 A
